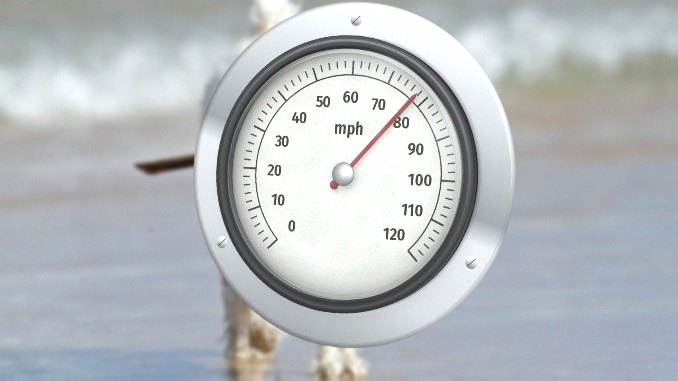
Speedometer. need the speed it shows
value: 78 mph
